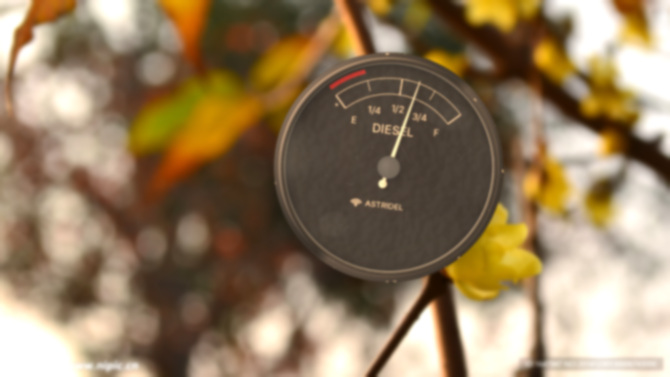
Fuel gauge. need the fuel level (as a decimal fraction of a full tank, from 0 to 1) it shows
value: 0.625
